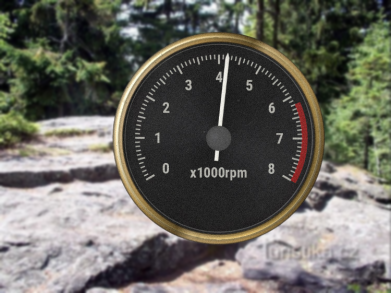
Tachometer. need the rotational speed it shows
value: 4200 rpm
